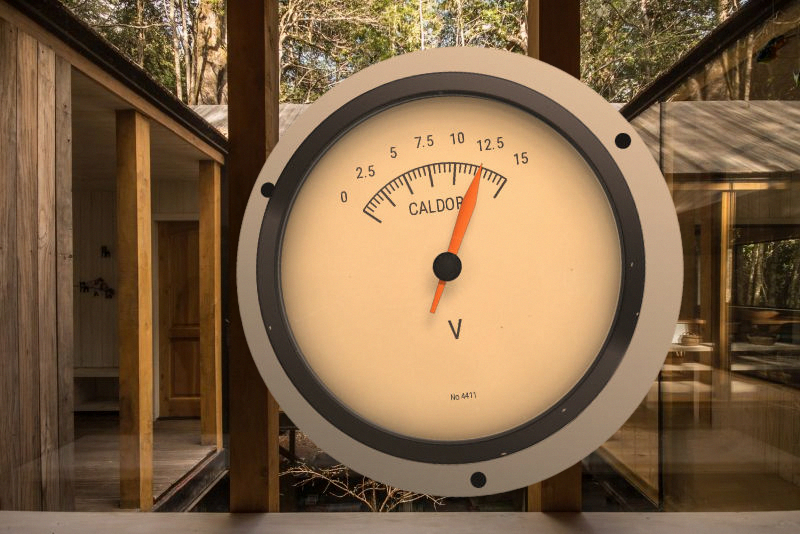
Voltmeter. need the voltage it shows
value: 12.5 V
